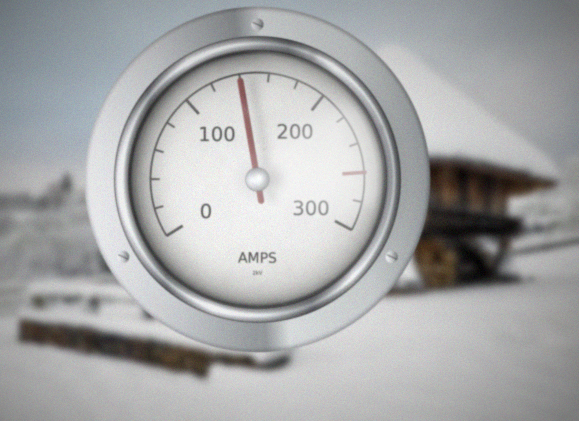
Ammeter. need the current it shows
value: 140 A
